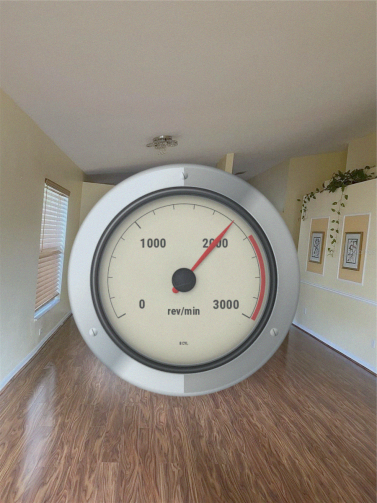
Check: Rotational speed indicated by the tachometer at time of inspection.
2000 rpm
